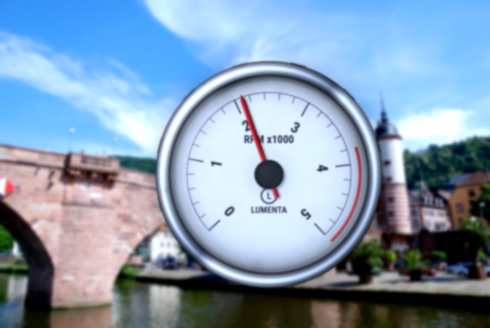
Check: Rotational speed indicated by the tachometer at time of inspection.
2100 rpm
